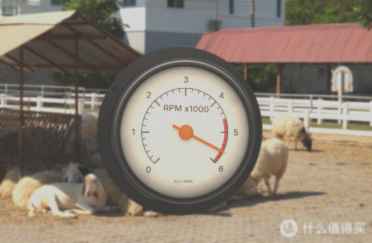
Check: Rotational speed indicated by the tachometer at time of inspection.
5600 rpm
